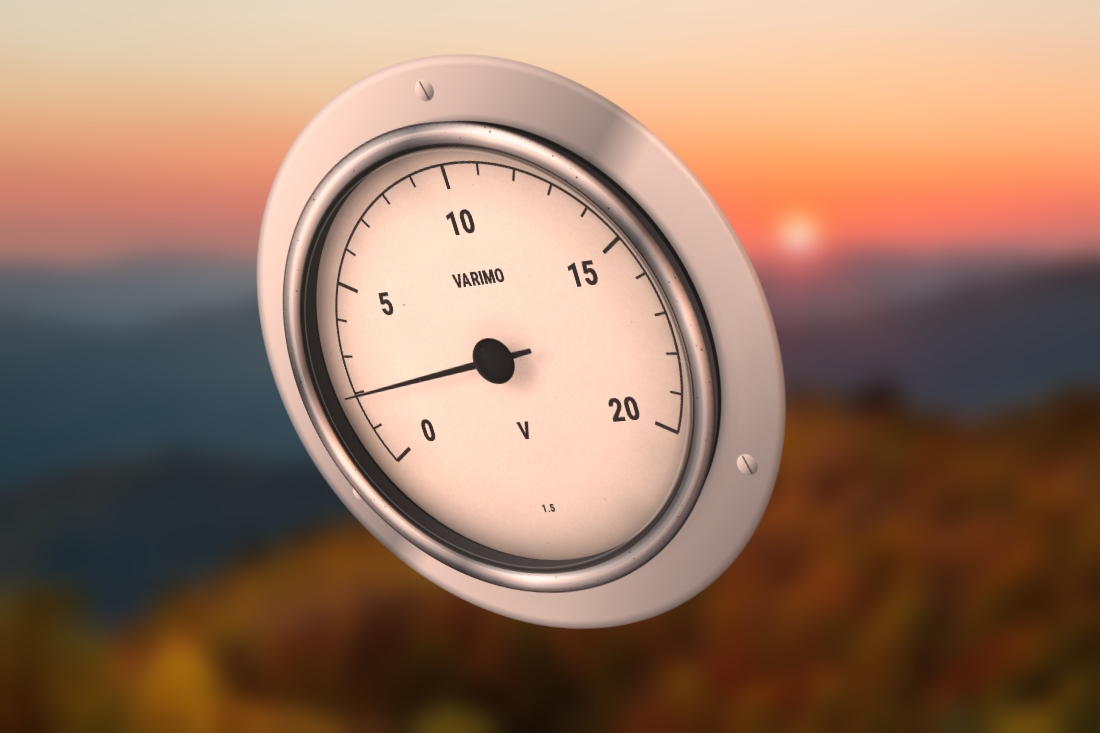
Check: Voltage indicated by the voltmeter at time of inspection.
2 V
